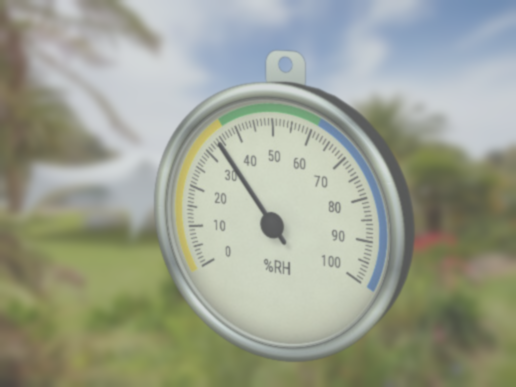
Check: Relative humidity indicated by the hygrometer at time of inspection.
35 %
